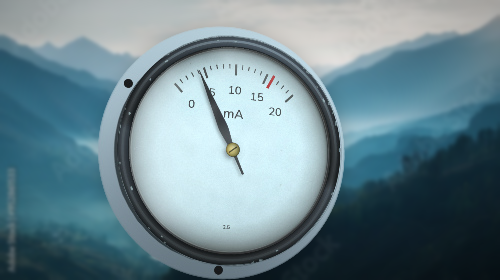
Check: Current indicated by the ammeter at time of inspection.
4 mA
